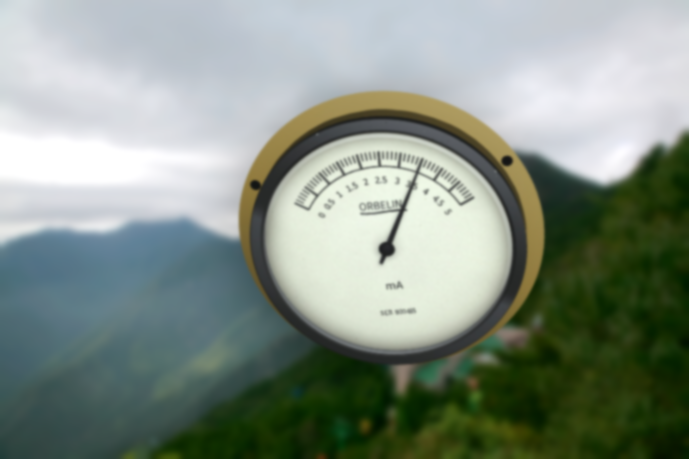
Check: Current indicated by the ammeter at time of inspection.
3.5 mA
